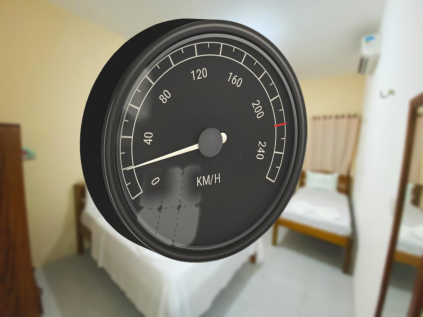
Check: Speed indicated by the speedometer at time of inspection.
20 km/h
